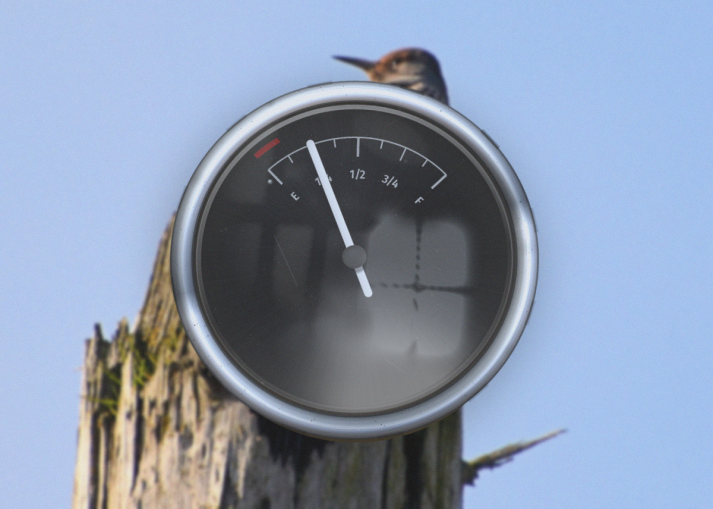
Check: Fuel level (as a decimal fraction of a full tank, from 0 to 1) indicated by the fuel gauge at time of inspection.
0.25
